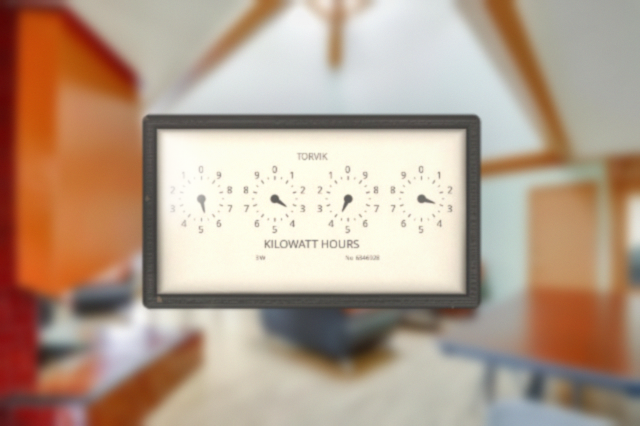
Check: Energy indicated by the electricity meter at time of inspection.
5343 kWh
